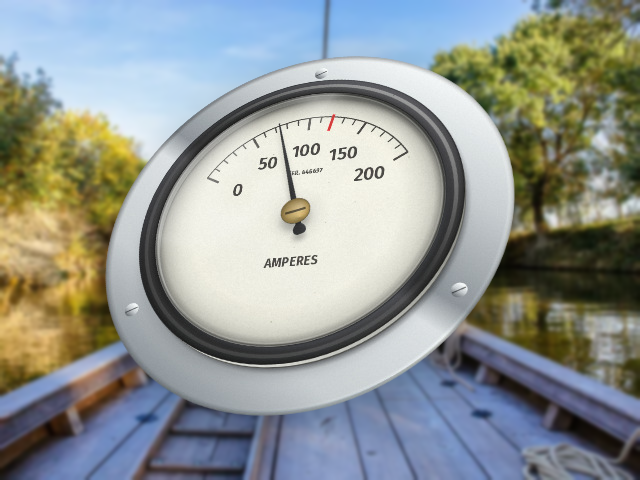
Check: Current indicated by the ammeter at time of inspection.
75 A
